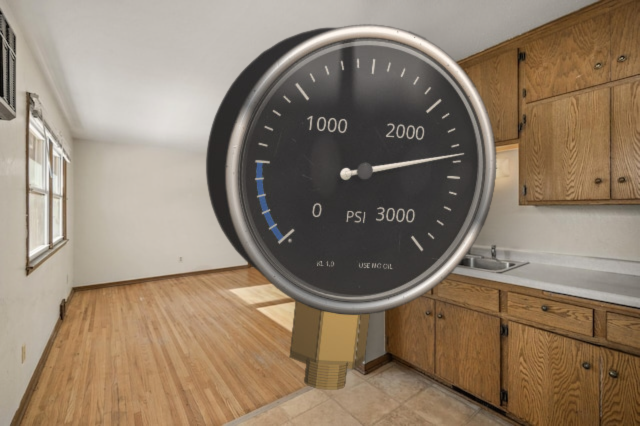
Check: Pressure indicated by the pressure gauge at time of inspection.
2350 psi
